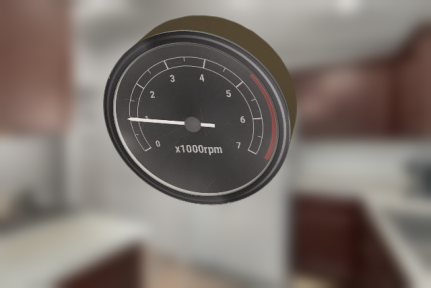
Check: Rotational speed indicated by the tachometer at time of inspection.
1000 rpm
